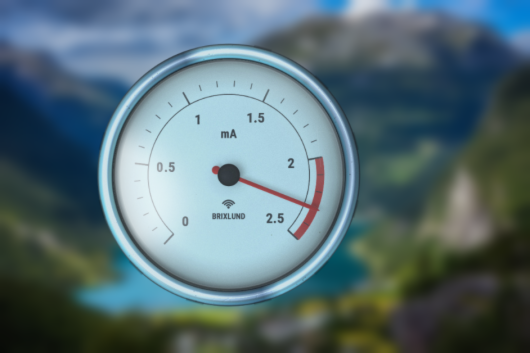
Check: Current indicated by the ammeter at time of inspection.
2.3 mA
